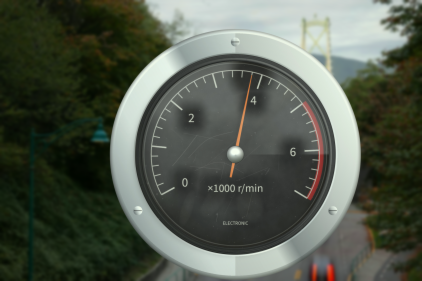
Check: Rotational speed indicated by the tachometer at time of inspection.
3800 rpm
